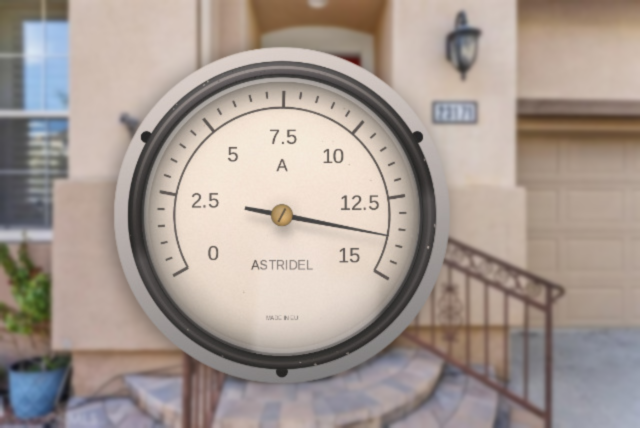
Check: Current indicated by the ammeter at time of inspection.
13.75 A
